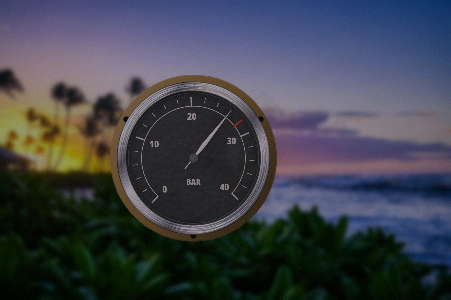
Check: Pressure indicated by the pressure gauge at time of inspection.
26 bar
